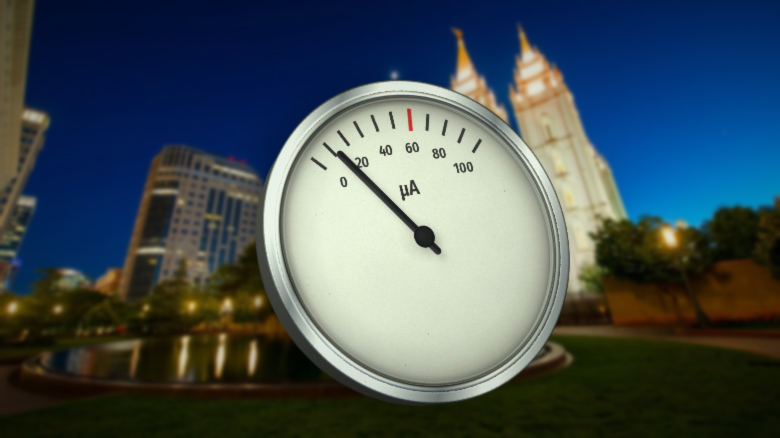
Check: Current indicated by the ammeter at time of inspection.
10 µA
